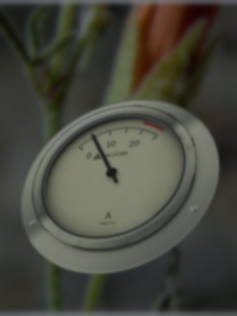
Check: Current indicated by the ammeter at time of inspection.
5 A
